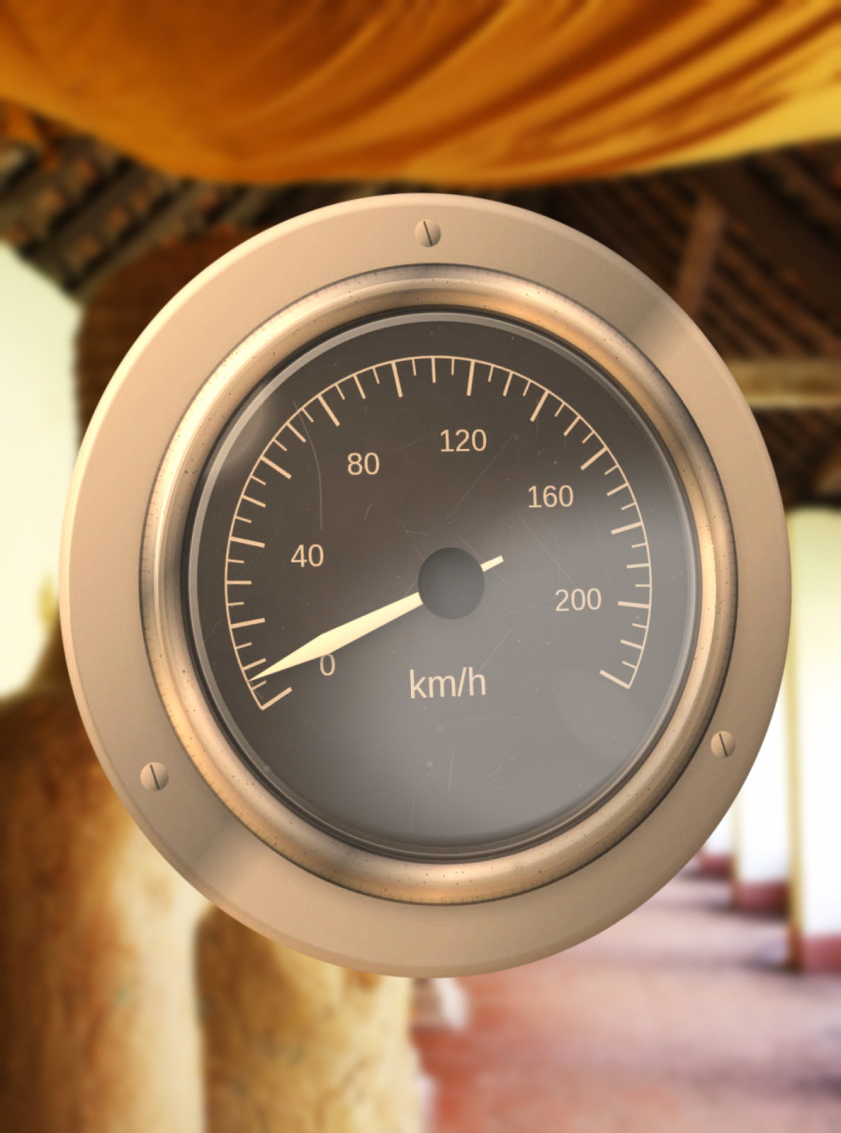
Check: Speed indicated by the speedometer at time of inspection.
7.5 km/h
